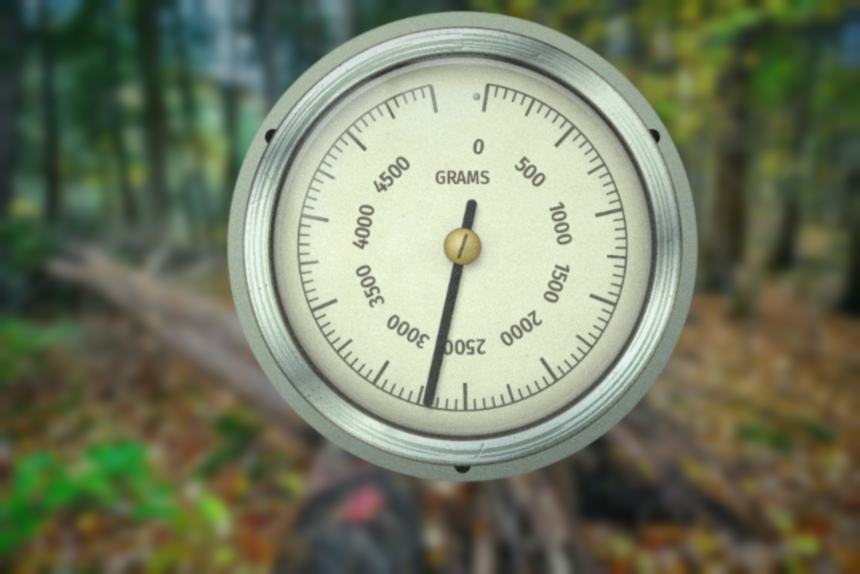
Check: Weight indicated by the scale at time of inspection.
2700 g
